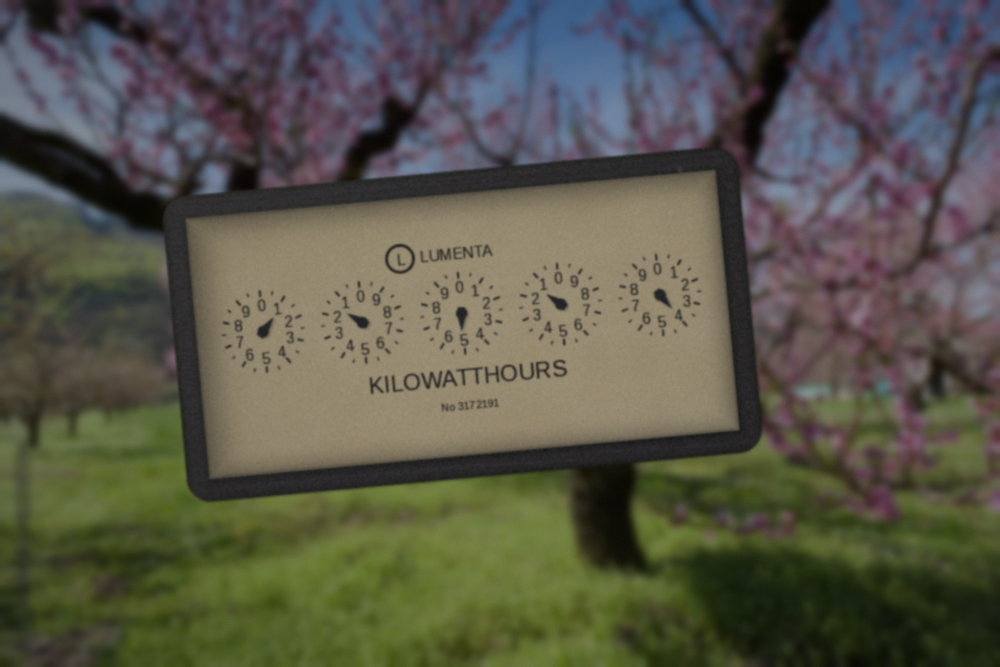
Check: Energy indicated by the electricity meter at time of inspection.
11514 kWh
